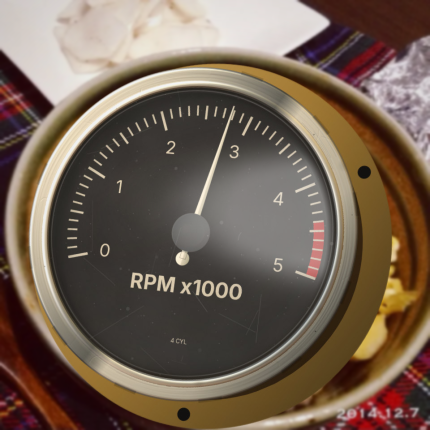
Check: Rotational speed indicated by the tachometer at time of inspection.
2800 rpm
